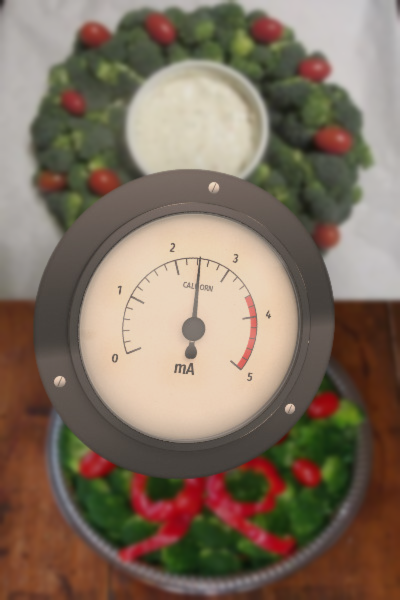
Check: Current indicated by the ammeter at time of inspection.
2.4 mA
